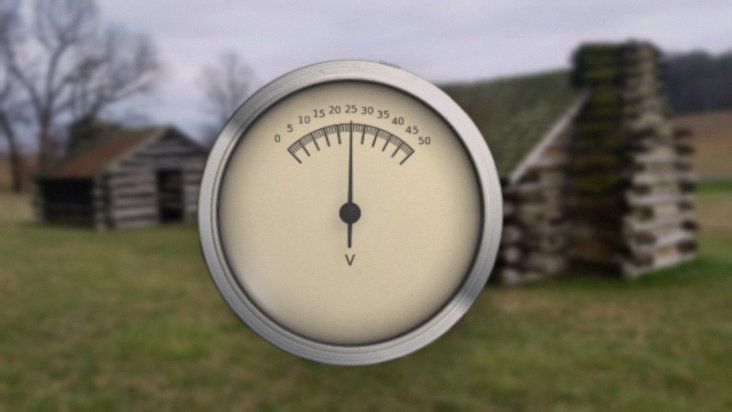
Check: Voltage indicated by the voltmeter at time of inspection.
25 V
